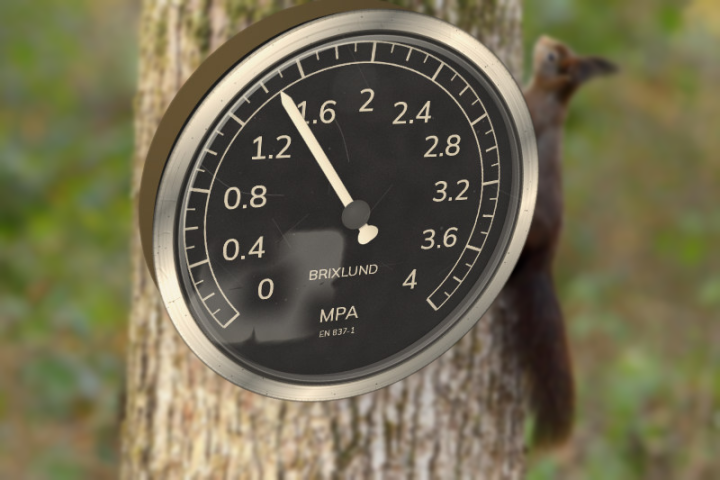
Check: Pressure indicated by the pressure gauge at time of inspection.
1.45 MPa
